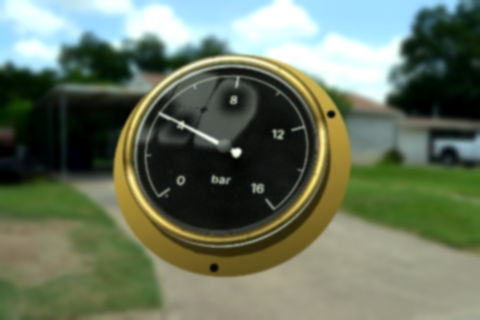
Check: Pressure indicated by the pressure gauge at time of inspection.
4 bar
